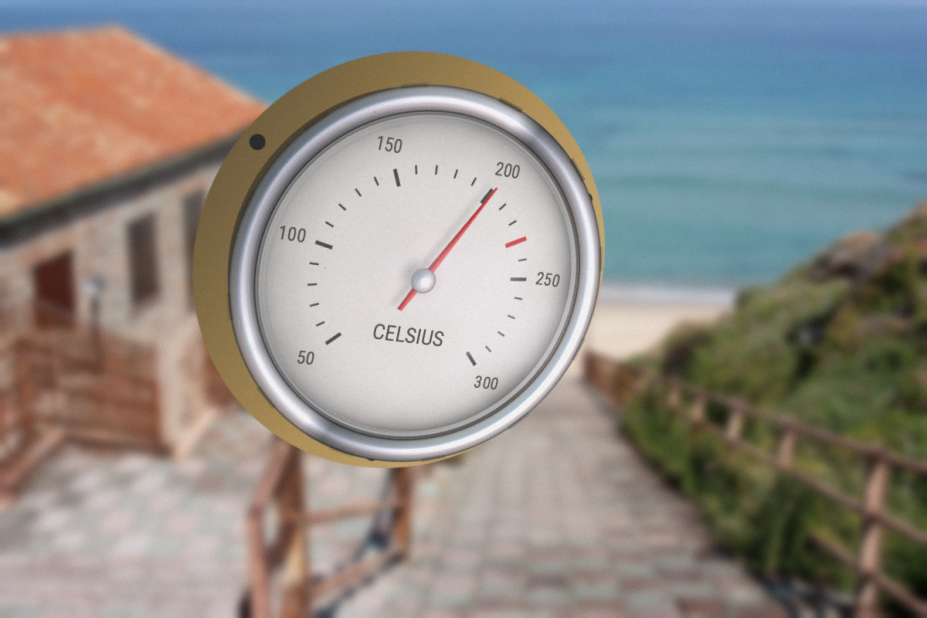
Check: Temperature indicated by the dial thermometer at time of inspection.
200 °C
